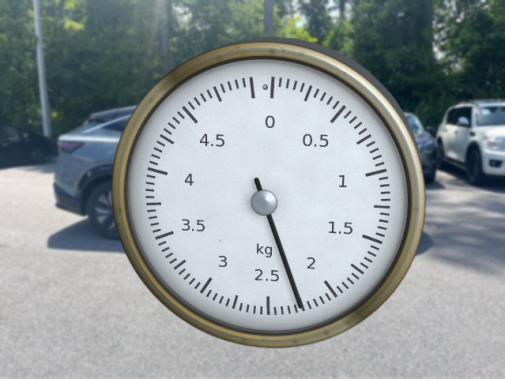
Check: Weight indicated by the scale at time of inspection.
2.25 kg
